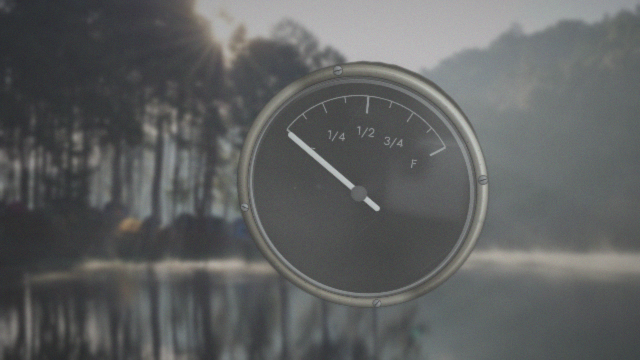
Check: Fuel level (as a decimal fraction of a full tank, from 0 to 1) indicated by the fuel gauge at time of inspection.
0
